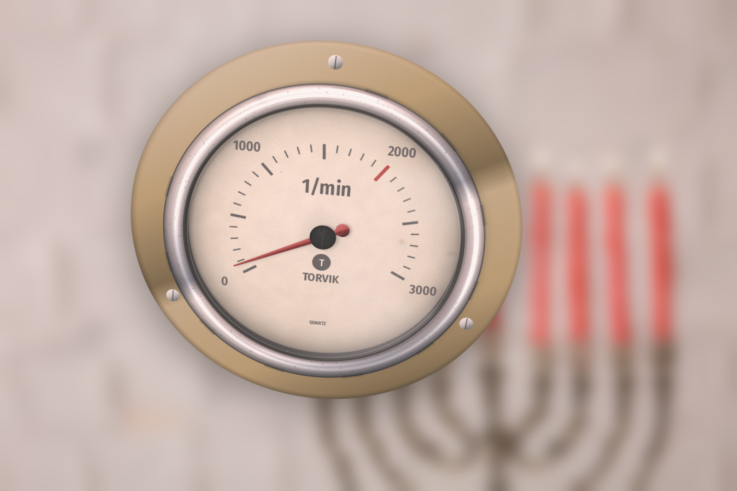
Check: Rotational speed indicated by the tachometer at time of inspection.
100 rpm
